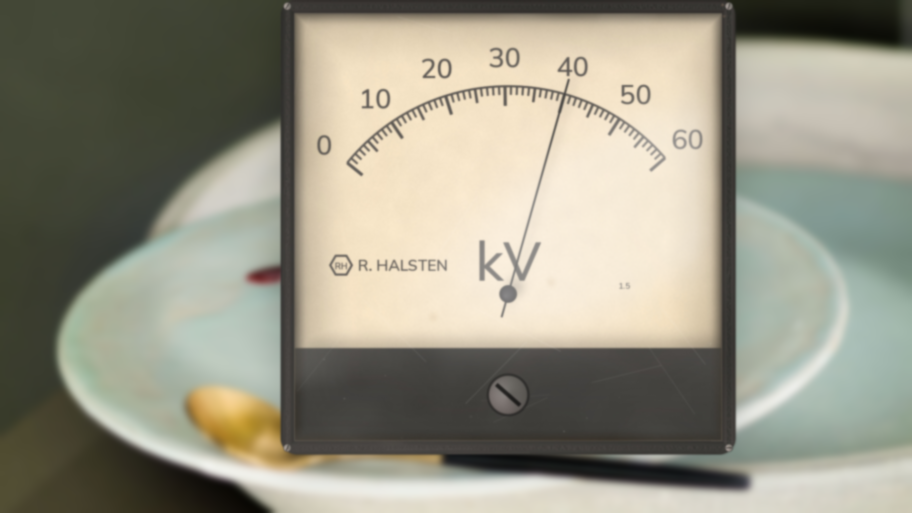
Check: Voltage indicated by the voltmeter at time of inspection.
40 kV
